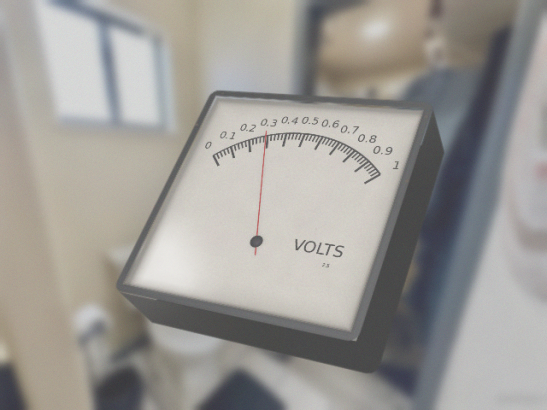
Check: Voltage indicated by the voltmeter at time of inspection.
0.3 V
